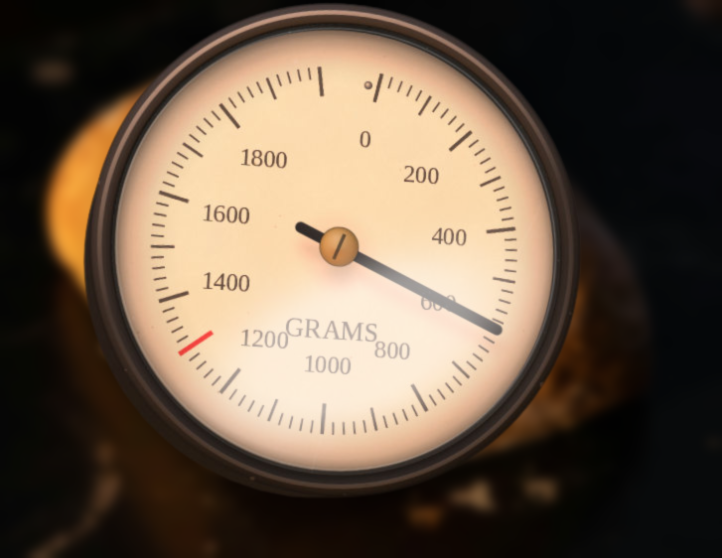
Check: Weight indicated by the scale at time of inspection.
600 g
